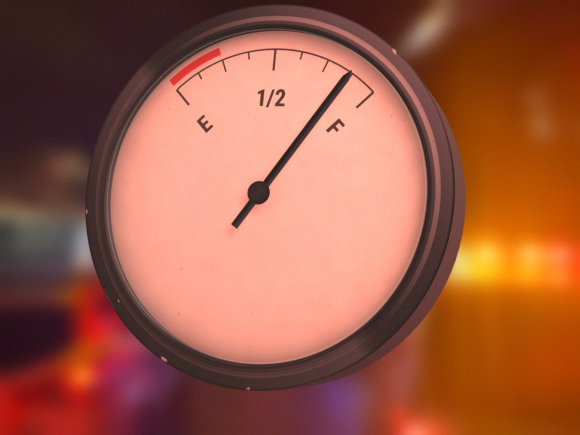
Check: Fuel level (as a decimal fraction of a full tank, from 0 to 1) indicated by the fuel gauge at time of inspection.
0.875
